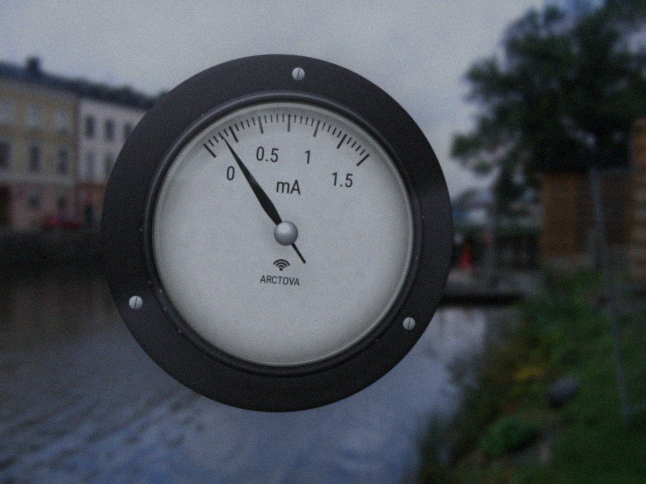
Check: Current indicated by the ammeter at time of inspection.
0.15 mA
